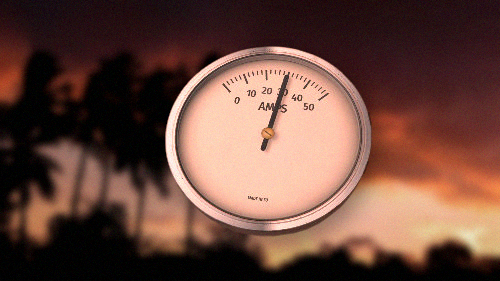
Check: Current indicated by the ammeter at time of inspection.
30 A
